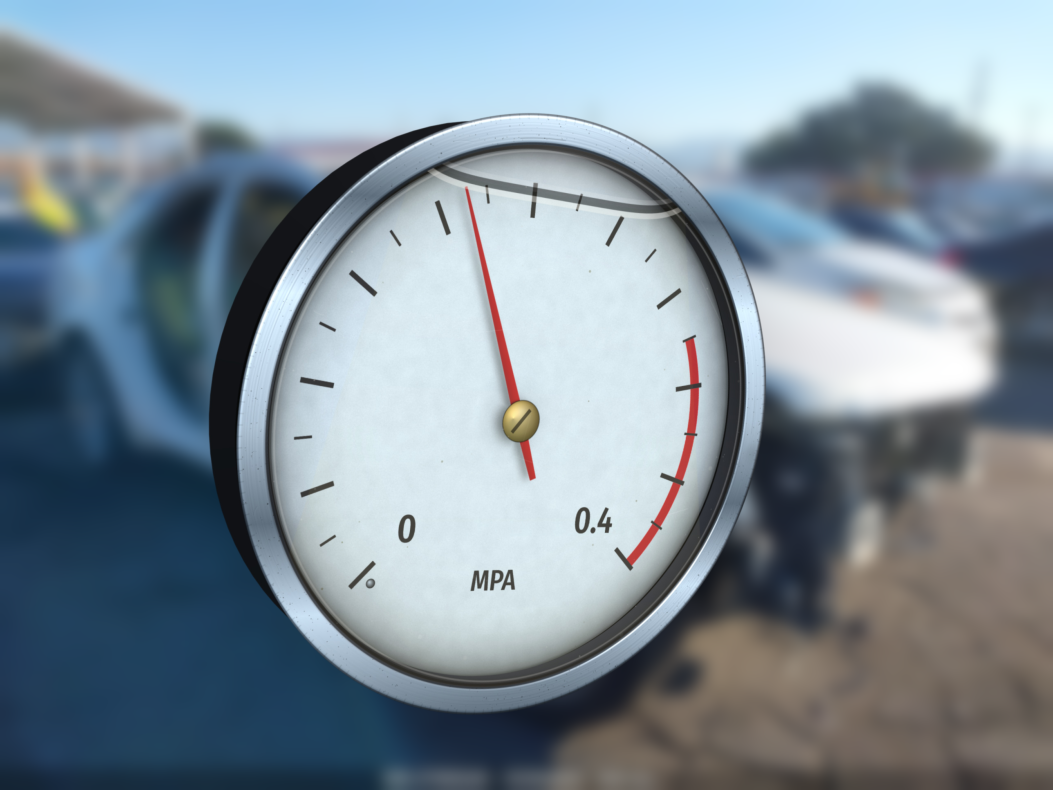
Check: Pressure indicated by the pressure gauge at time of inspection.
0.17 MPa
